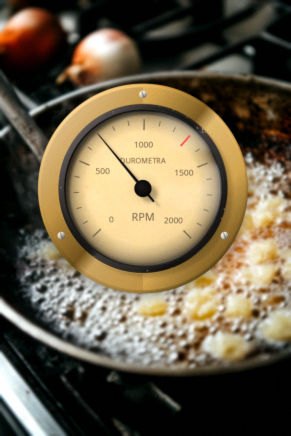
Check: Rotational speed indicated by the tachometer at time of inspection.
700 rpm
